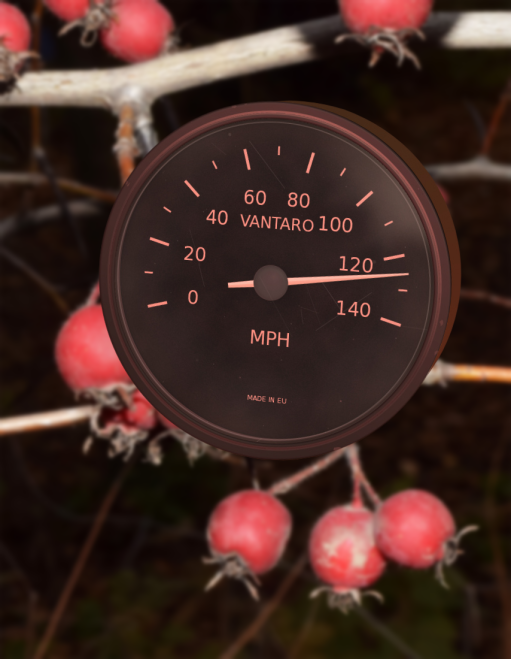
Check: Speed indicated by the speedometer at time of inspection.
125 mph
